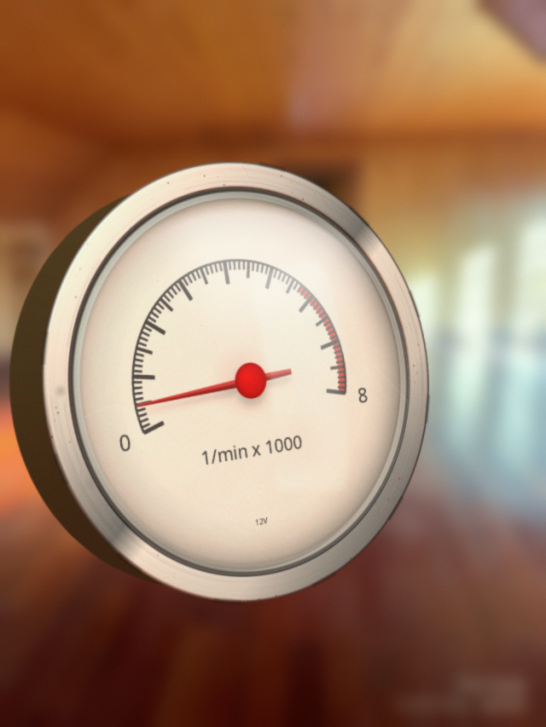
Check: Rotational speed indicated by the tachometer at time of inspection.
500 rpm
